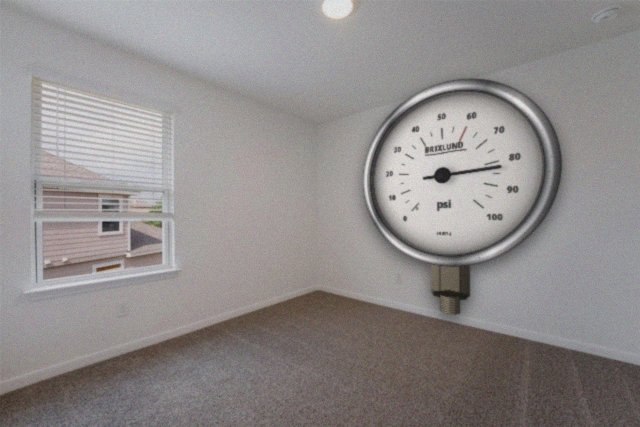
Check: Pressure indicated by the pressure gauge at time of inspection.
82.5 psi
